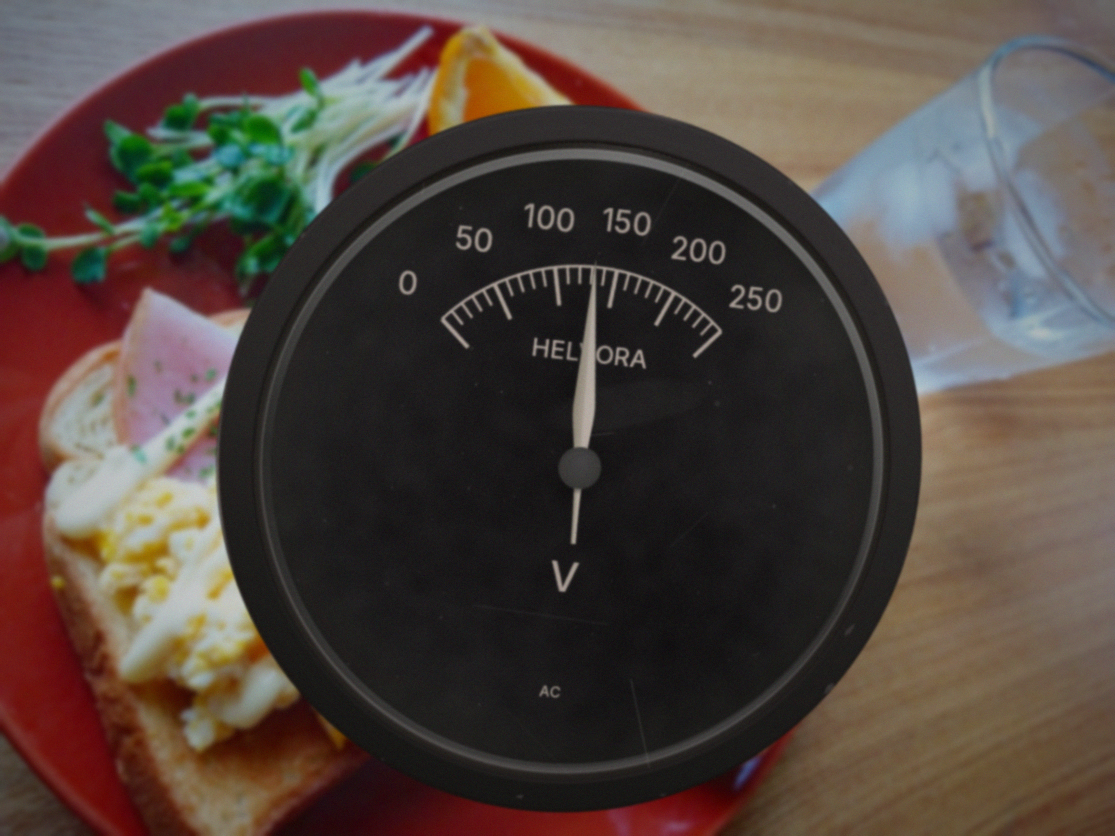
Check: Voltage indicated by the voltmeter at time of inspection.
130 V
